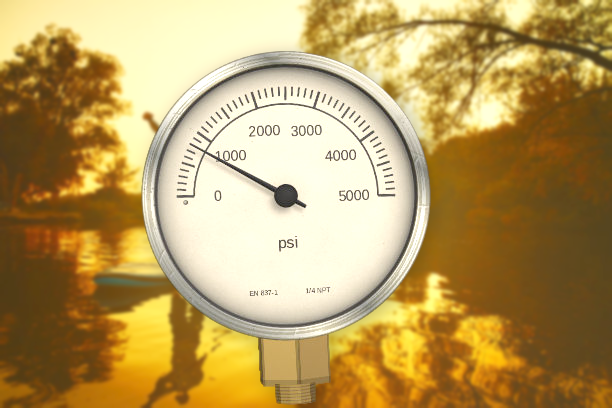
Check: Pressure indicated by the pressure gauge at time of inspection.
800 psi
